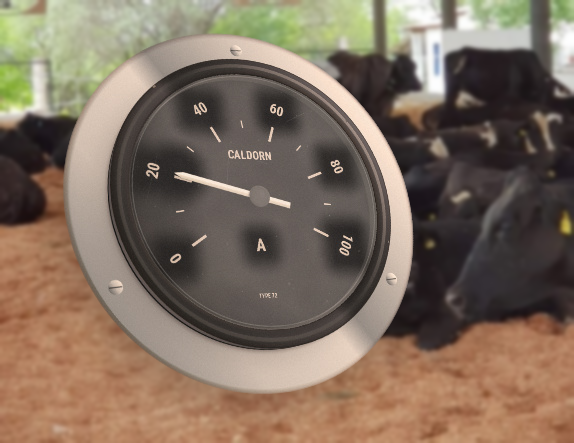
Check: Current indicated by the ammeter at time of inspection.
20 A
